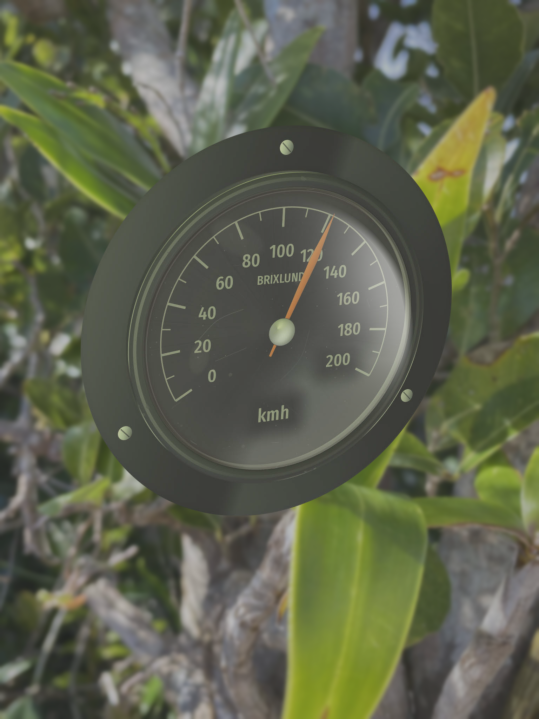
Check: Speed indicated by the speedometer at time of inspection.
120 km/h
